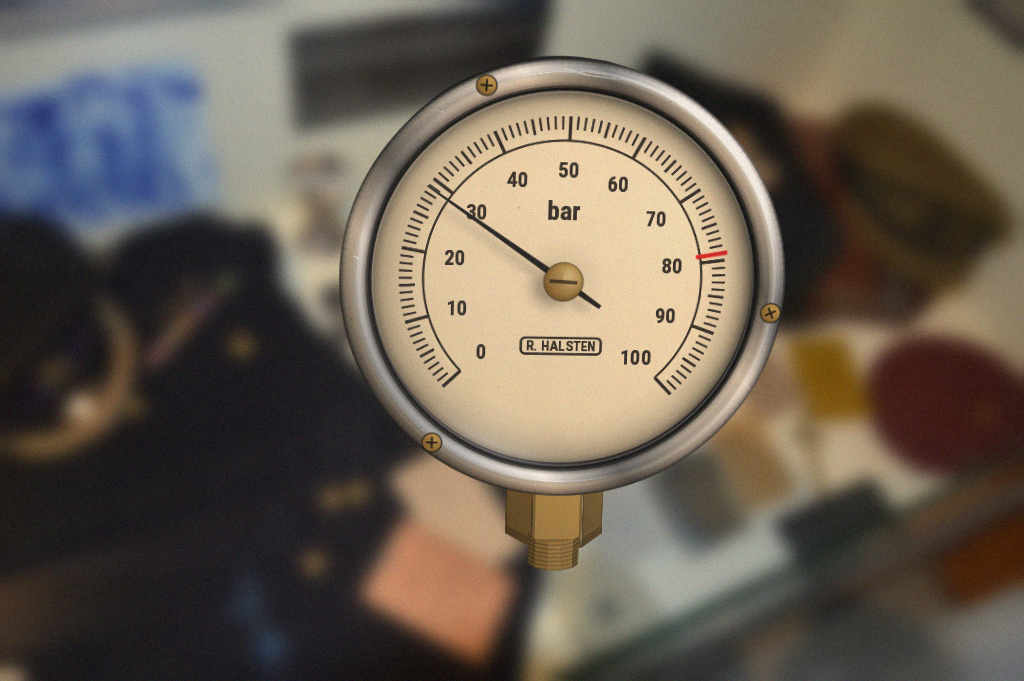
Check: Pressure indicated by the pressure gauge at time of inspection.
29 bar
